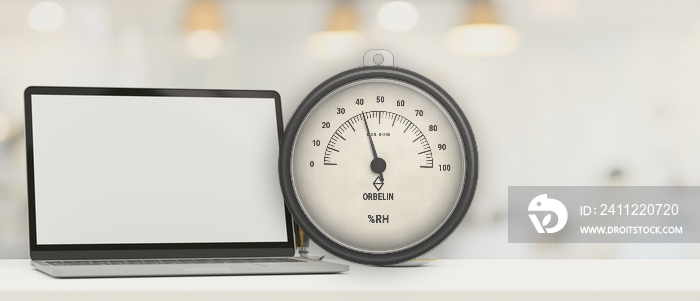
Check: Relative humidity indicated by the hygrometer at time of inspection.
40 %
